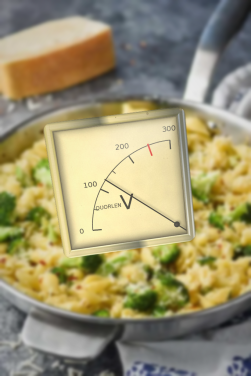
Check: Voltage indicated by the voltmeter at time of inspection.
125 V
